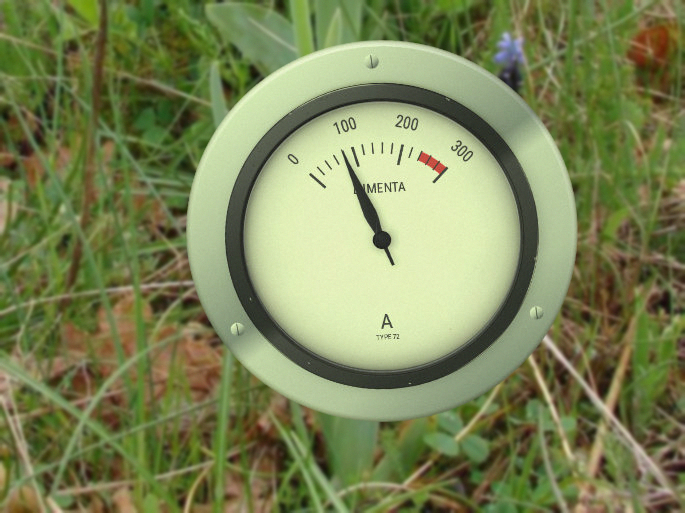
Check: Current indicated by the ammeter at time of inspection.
80 A
